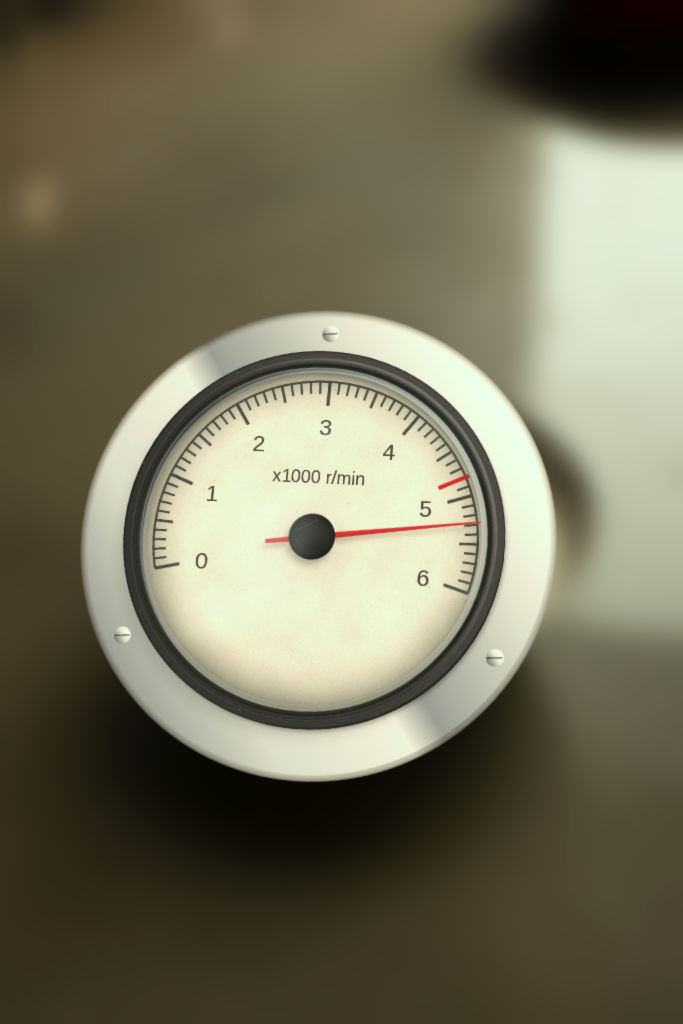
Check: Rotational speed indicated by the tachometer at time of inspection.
5300 rpm
